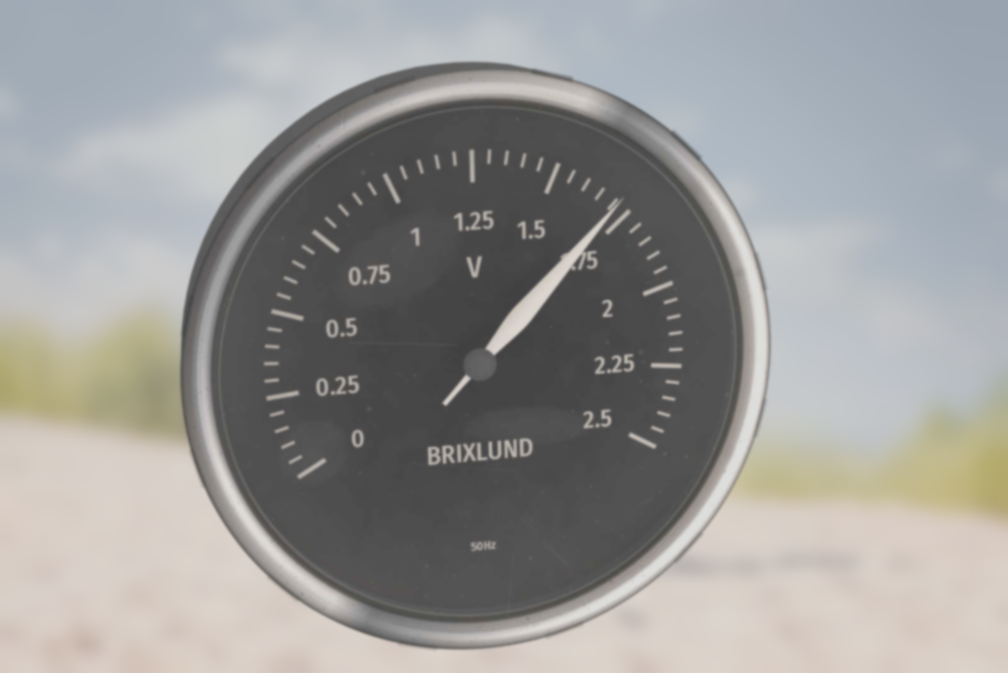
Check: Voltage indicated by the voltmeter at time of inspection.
1.7 V
